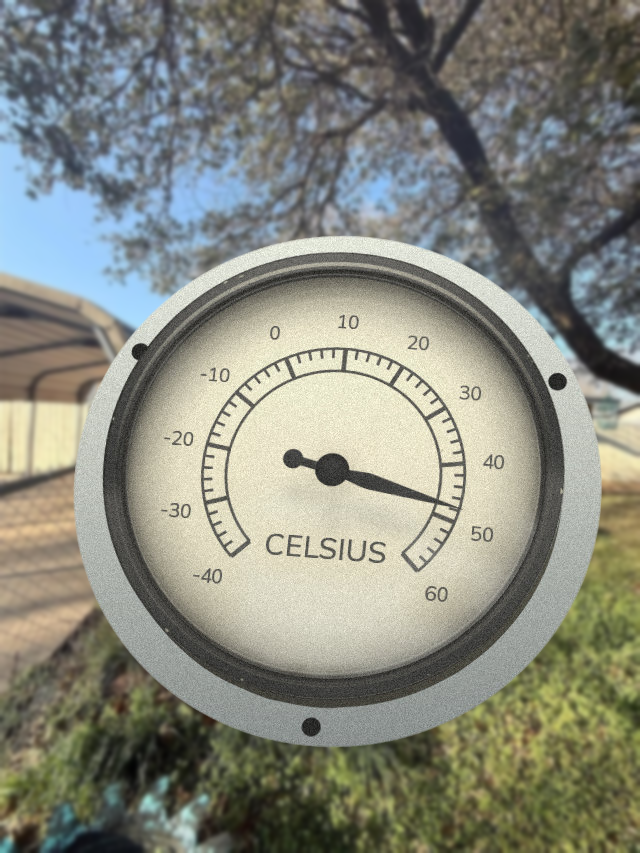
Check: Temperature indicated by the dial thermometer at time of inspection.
48 °C
